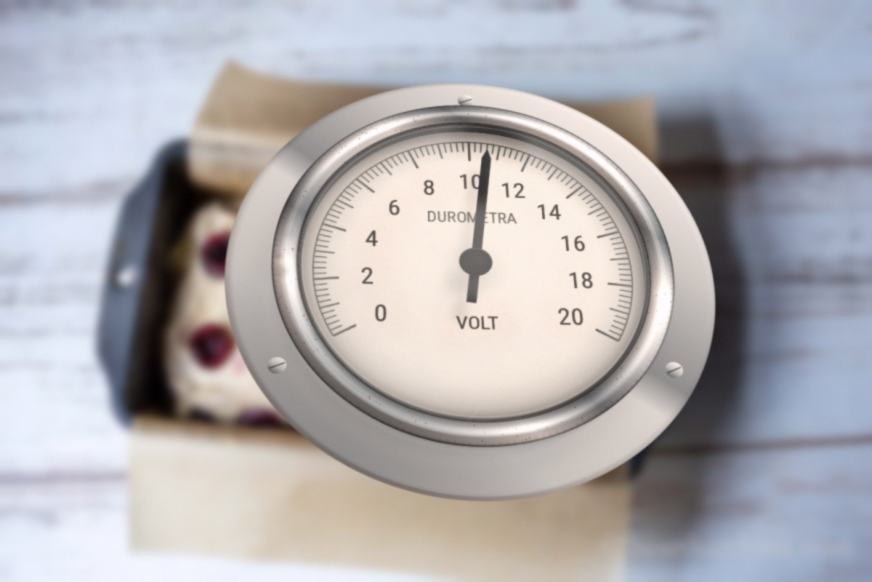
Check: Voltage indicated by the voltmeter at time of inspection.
10.6 V
